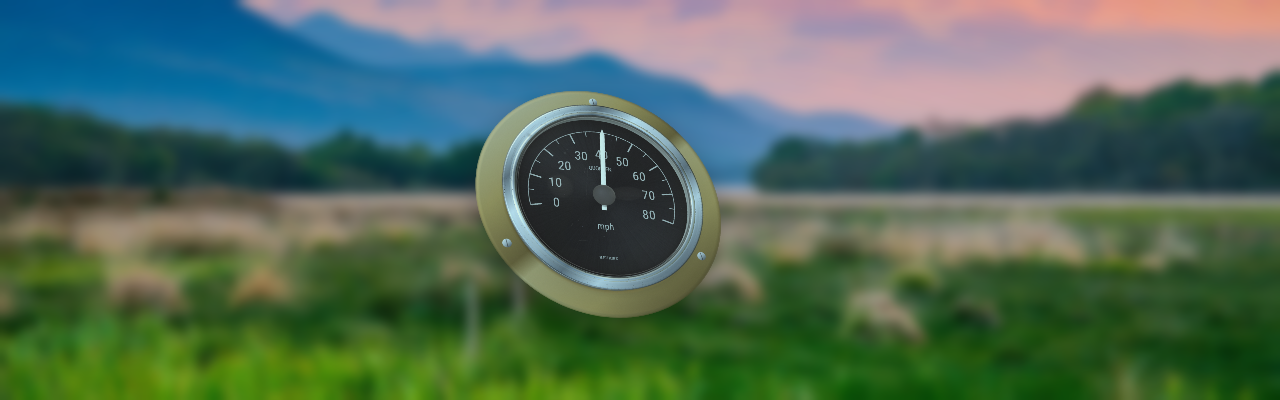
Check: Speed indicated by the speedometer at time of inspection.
40 mph
